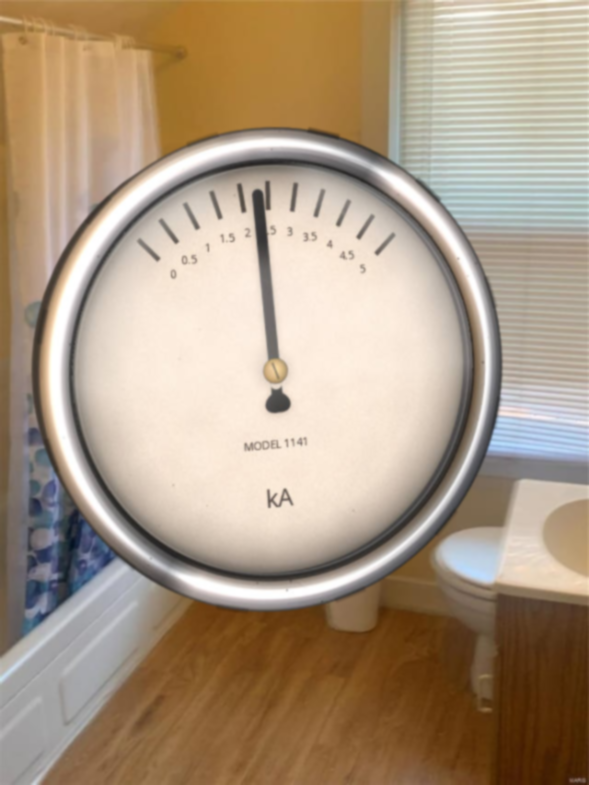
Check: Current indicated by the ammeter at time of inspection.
2.25 kA
